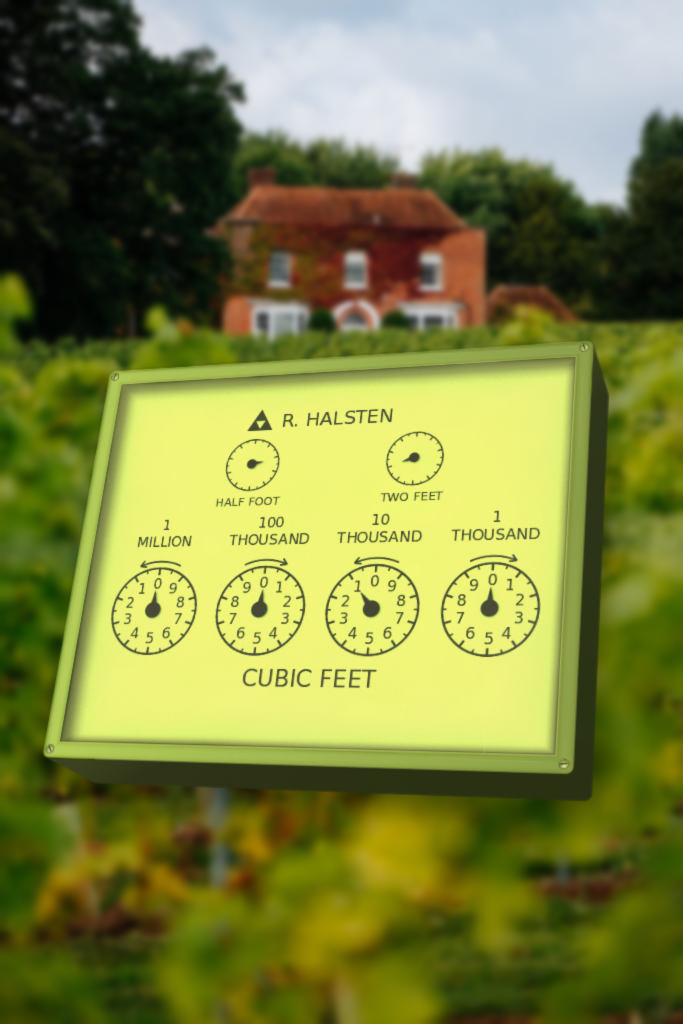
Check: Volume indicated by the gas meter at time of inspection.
1000 ft³
